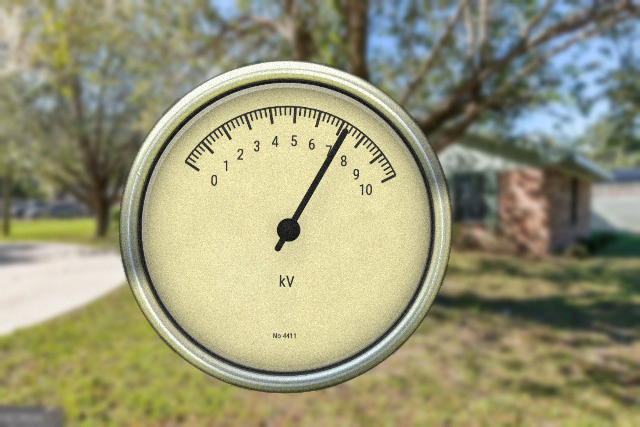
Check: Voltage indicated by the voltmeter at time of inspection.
7.2 kV
